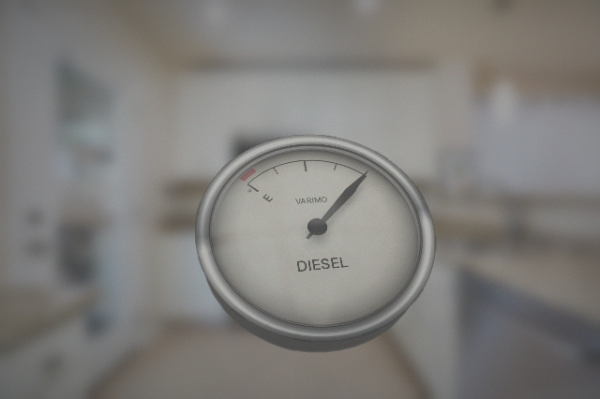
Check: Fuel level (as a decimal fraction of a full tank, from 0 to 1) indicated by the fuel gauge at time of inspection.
1
